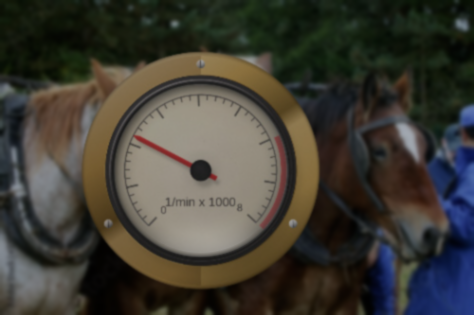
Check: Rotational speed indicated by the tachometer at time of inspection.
2200 rpm
